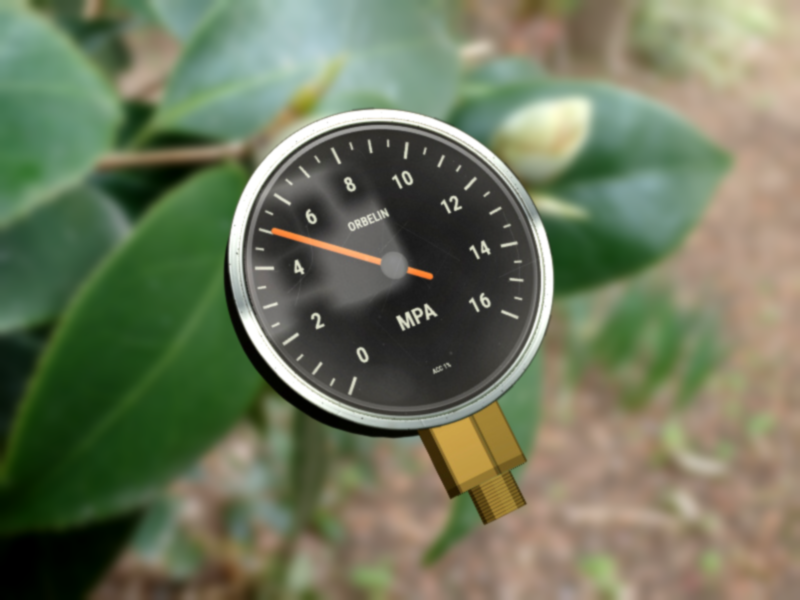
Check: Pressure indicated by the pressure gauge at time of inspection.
5 MPa
